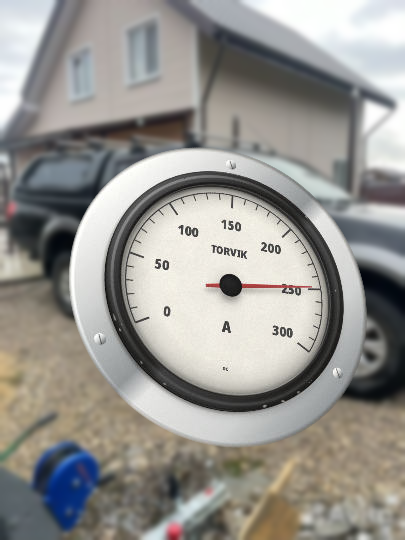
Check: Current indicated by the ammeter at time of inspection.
250 A
